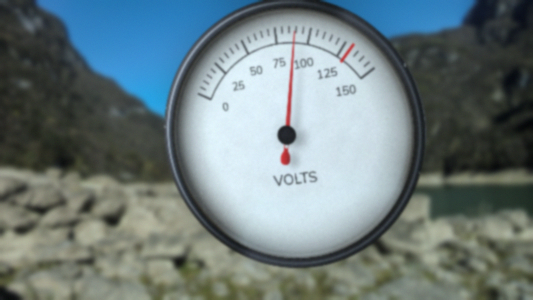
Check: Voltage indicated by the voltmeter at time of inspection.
90 V
